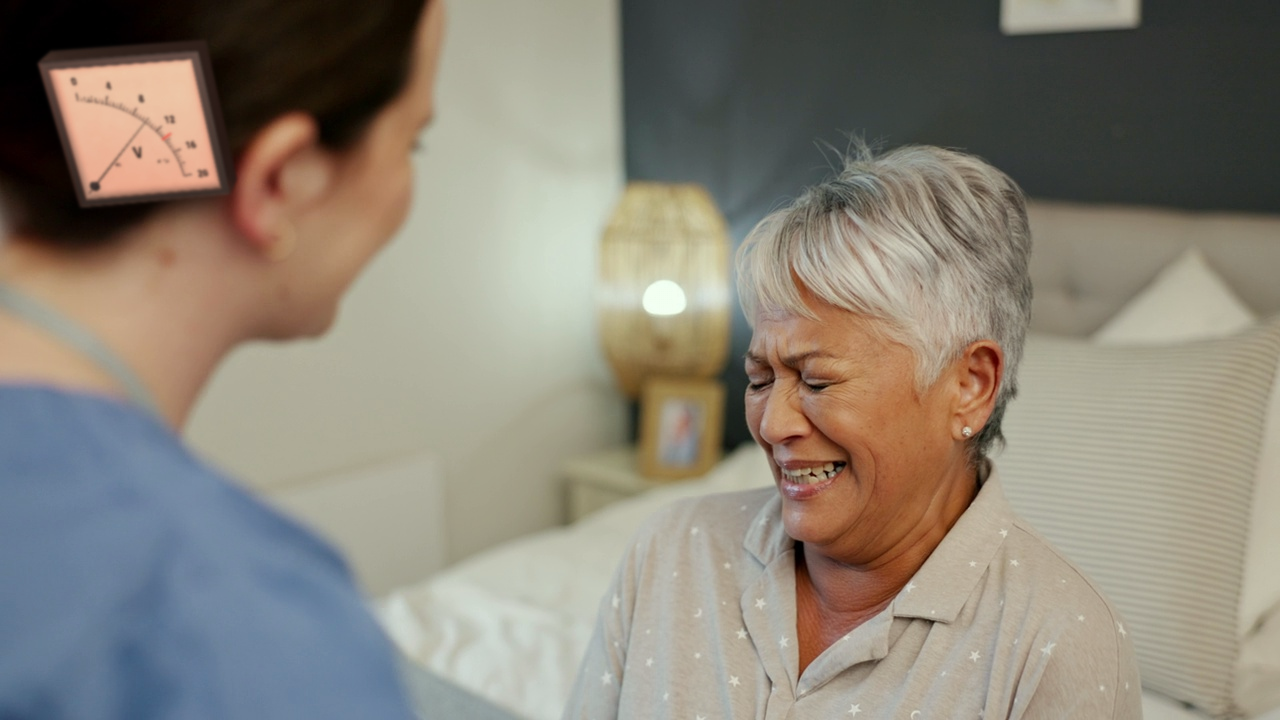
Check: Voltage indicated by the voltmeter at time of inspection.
10 V
